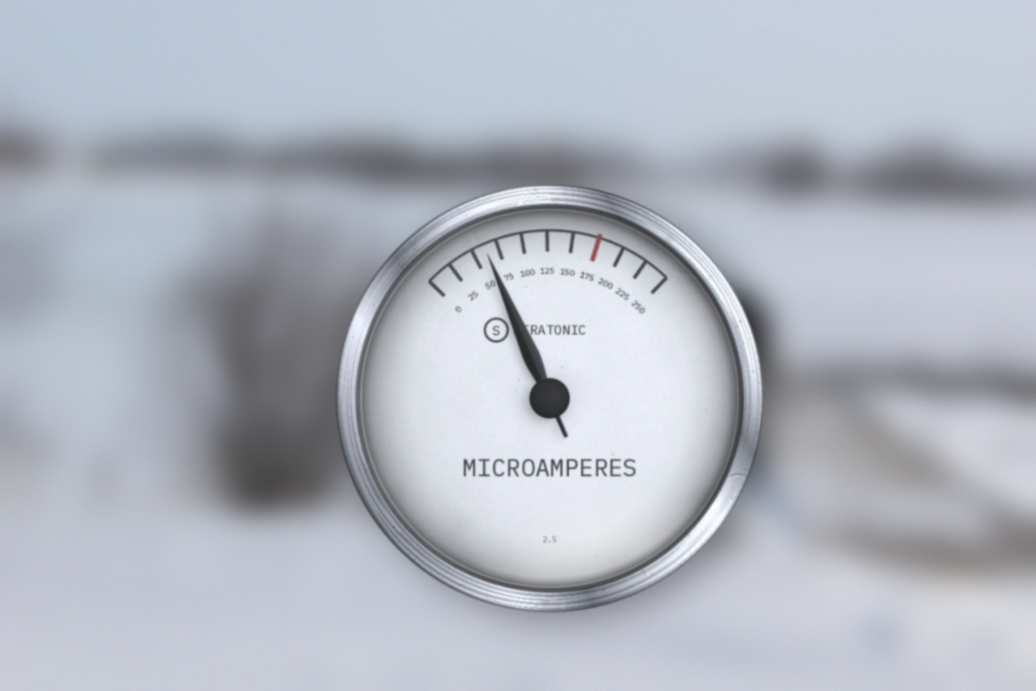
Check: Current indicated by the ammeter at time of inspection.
62.5 µA
